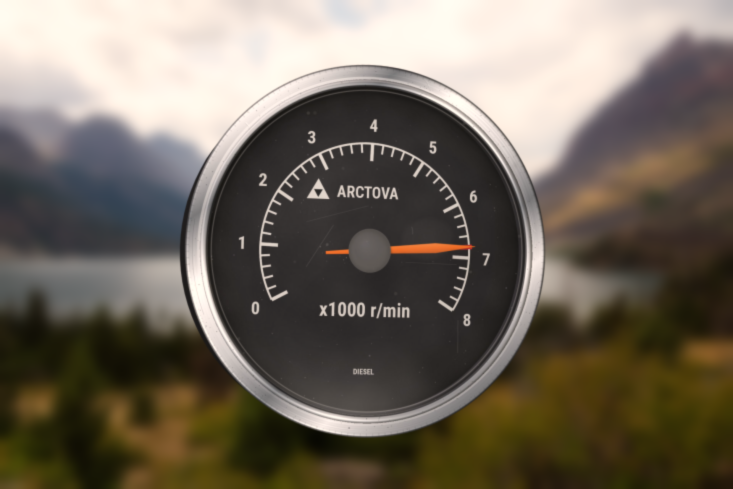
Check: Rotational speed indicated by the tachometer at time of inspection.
6800 rpm
